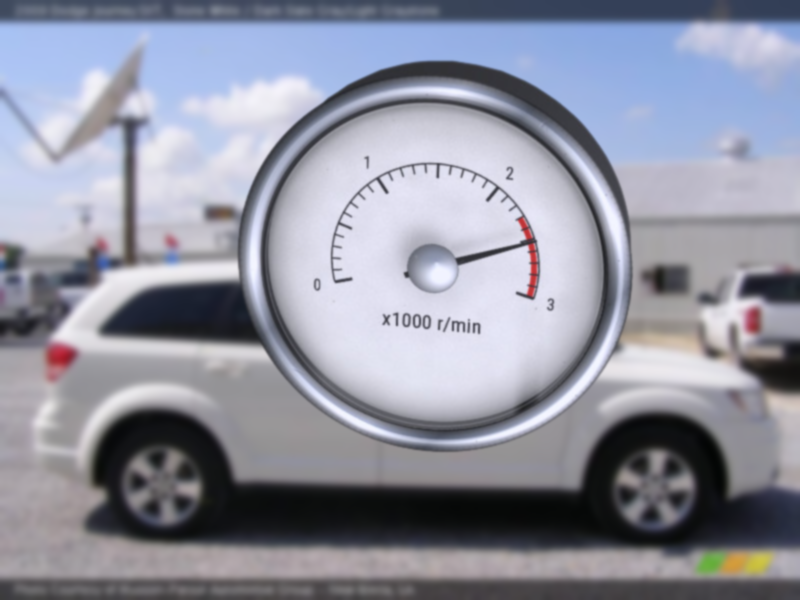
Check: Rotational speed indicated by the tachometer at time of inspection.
2500 rpm
